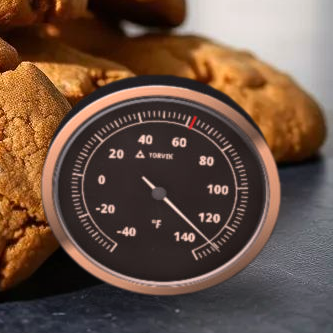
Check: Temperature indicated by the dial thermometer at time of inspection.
130 °F
